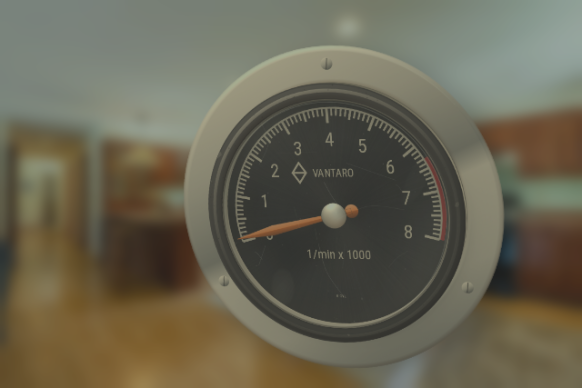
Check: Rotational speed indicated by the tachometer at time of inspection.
100 rpm
